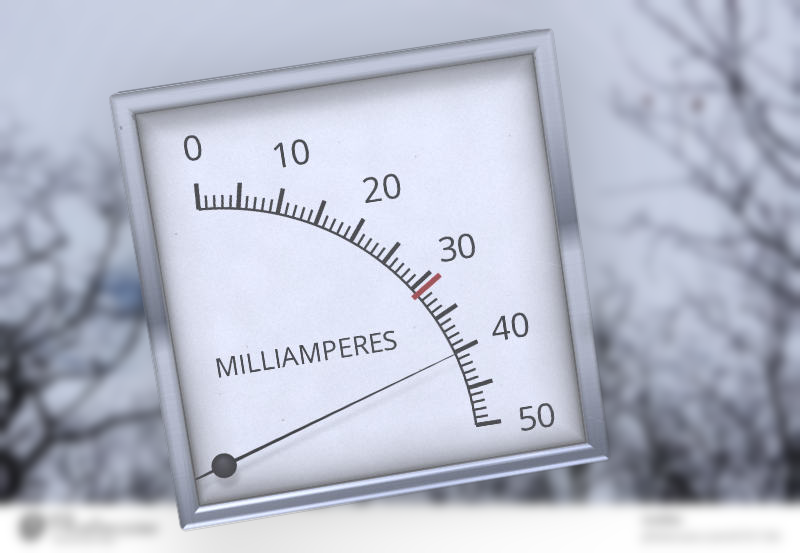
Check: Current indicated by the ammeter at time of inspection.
40 mA
